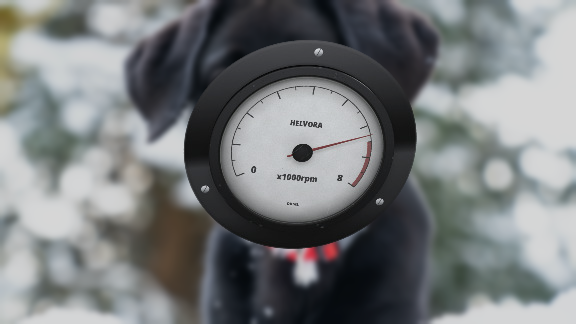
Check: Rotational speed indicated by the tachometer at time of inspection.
6250 rpm
